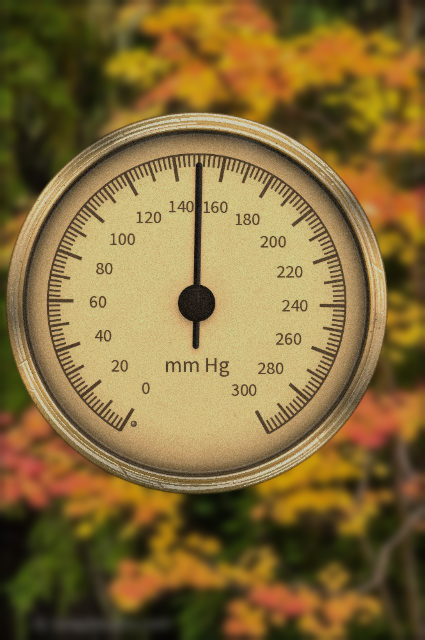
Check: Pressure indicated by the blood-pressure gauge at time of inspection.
150 mmHg
